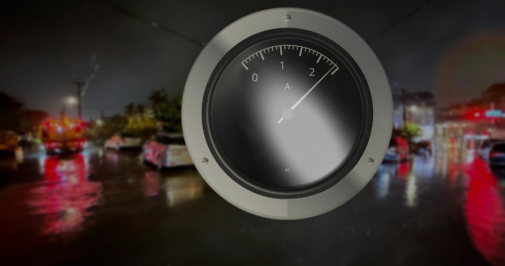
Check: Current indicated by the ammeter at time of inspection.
2.4 A
